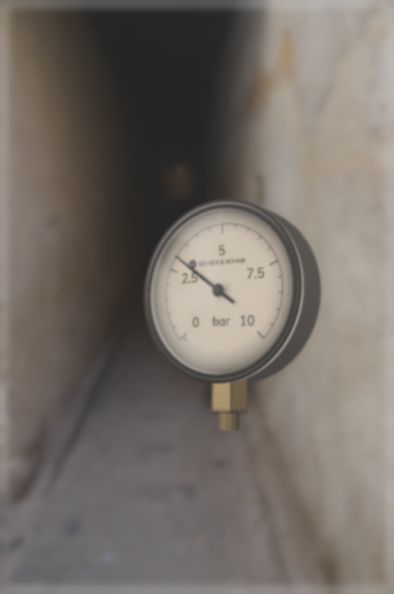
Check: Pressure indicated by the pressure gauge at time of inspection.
3 bar
